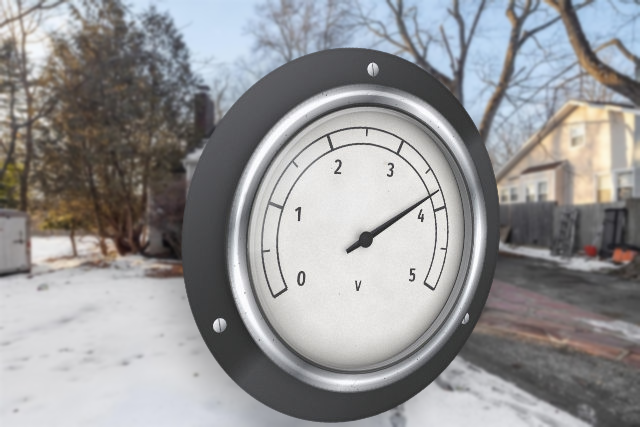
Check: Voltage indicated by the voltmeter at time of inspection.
3.75 V
